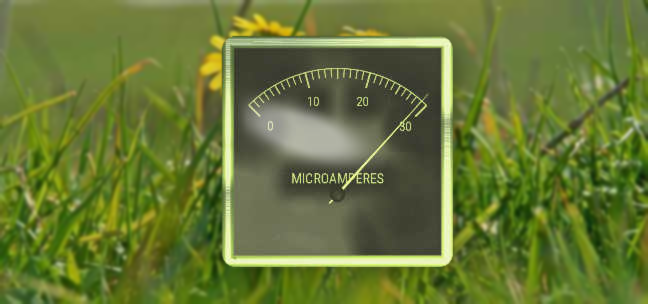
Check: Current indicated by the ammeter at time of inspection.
29 µA
